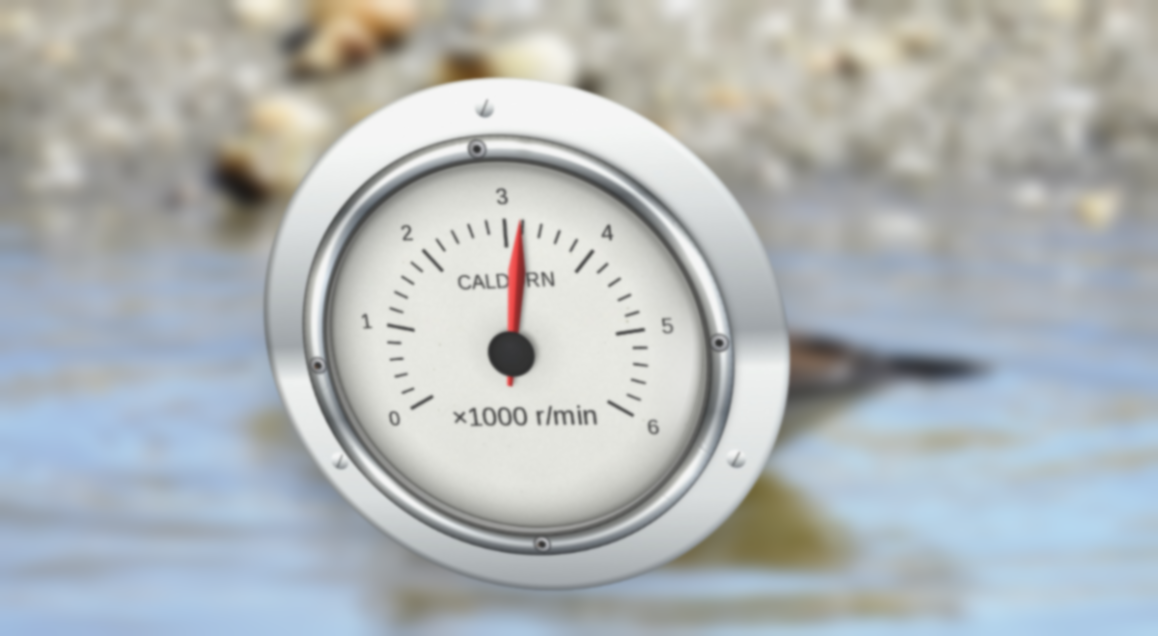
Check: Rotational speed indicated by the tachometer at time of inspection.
3200 rpm
